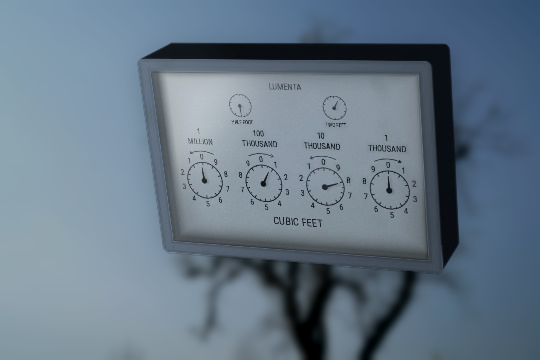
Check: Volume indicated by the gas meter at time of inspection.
8000 ft³
